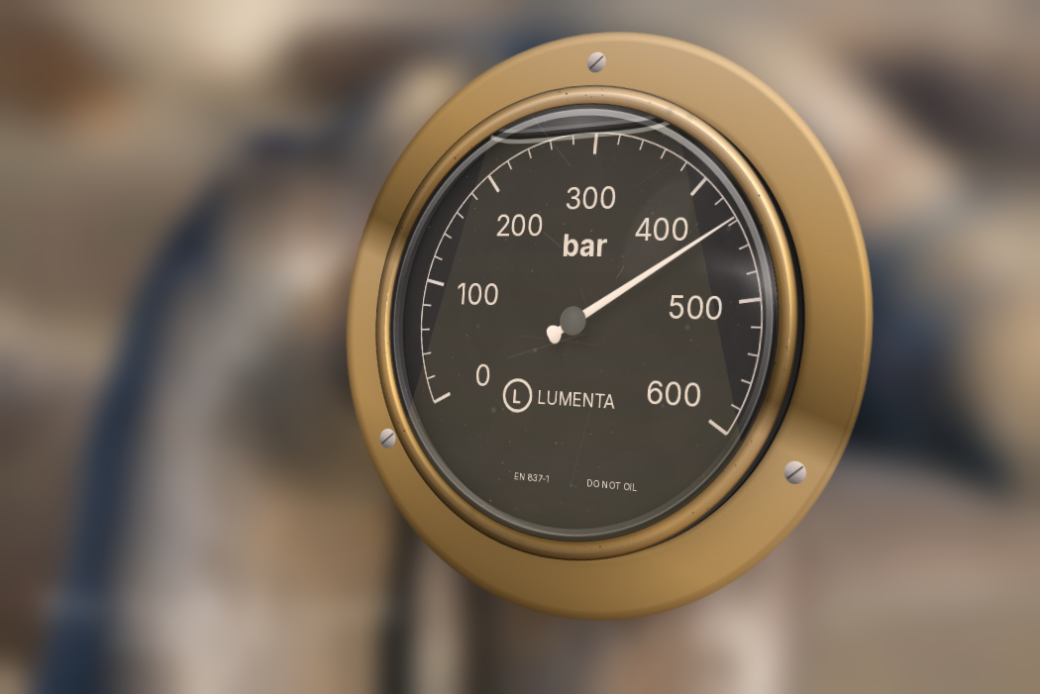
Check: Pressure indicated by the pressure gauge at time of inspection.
440 bar
